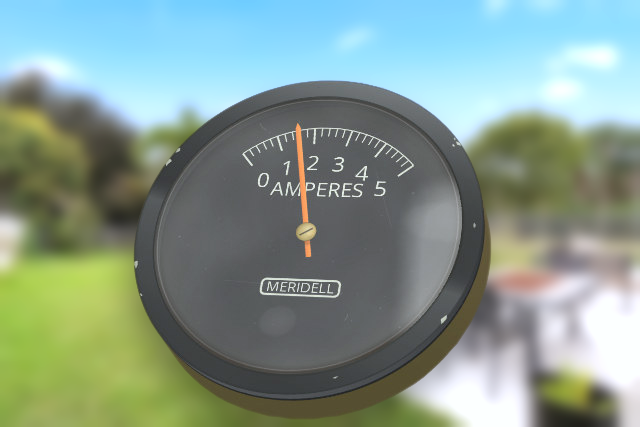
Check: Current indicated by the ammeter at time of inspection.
1.6 A
